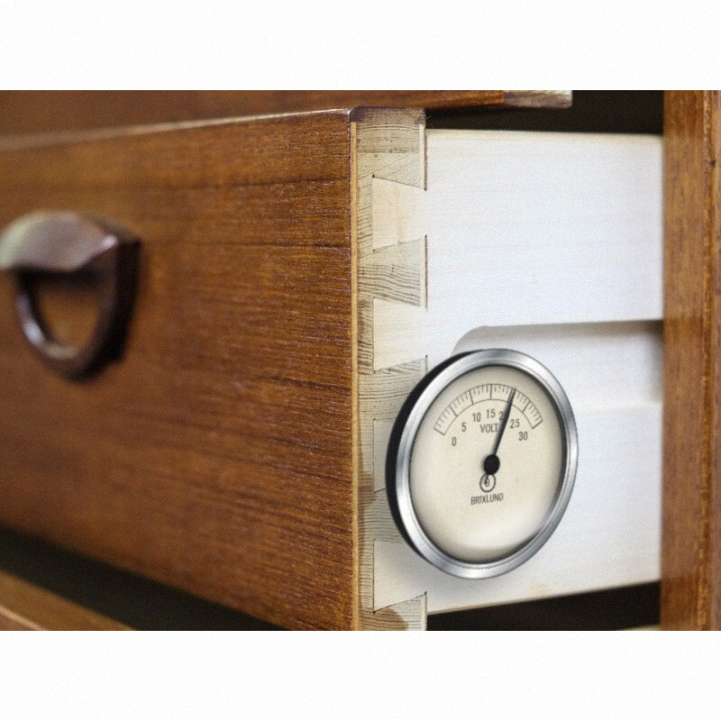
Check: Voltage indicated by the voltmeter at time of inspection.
20 V
